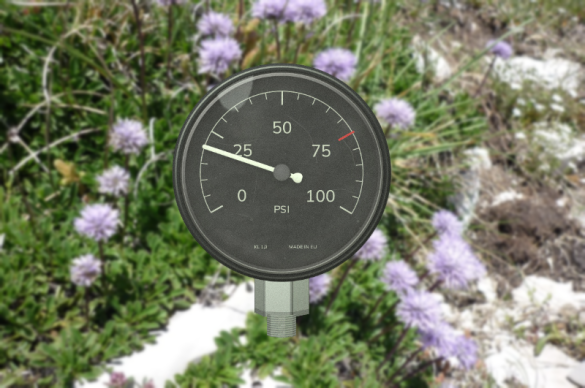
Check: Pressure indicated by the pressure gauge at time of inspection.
20 psi
